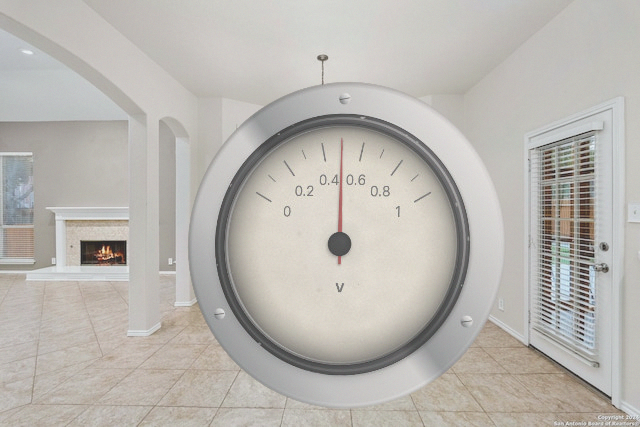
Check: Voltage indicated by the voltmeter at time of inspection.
0.5 V
